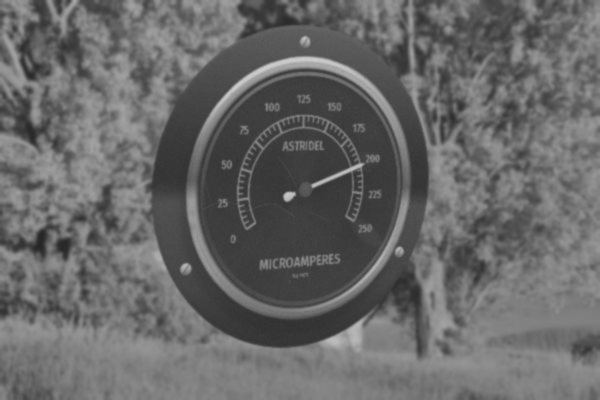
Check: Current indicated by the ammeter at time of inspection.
200 µA
